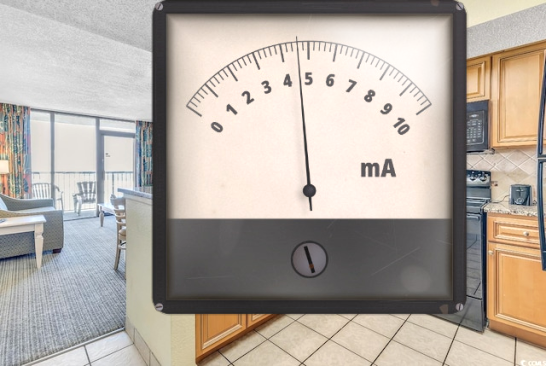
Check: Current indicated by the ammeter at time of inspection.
4.6 mA
